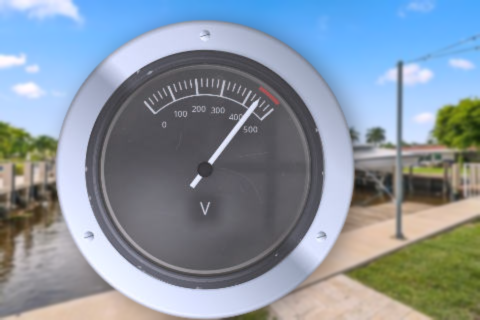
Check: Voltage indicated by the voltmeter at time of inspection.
440 V
